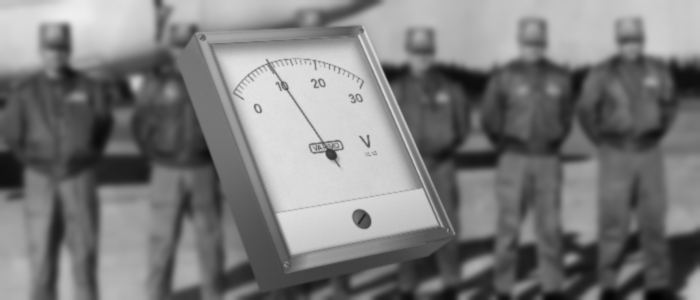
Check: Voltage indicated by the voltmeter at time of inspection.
10 V
